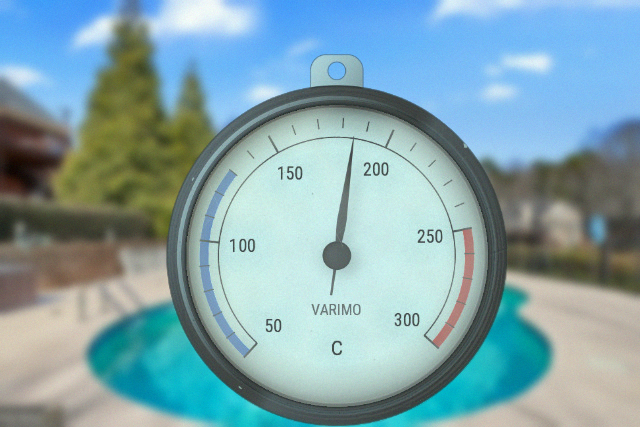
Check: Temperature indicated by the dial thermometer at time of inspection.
185 °C
